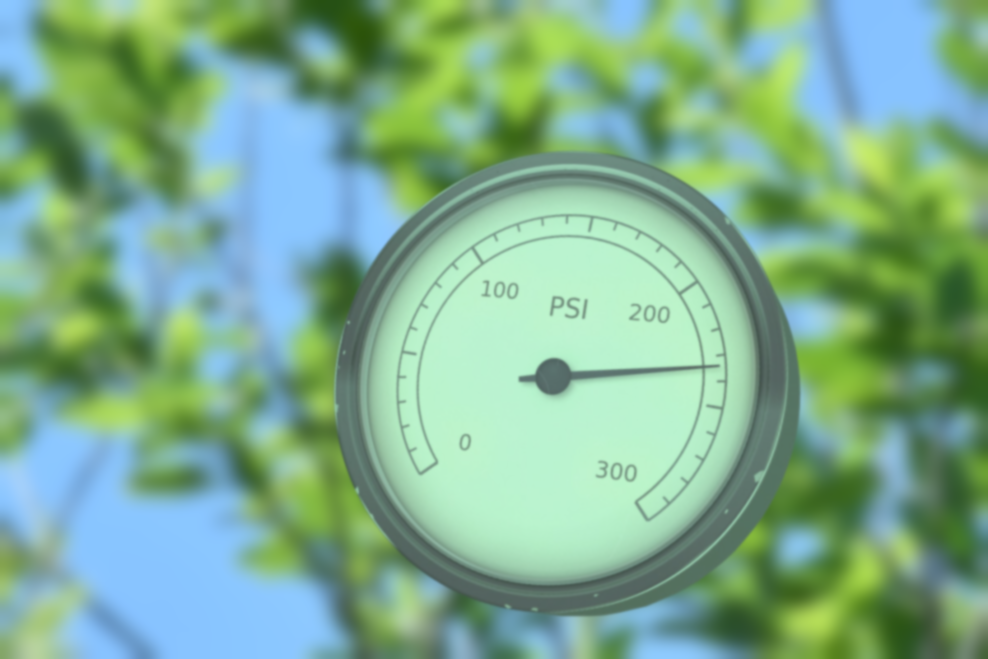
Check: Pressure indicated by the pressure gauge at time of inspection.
235 psi
